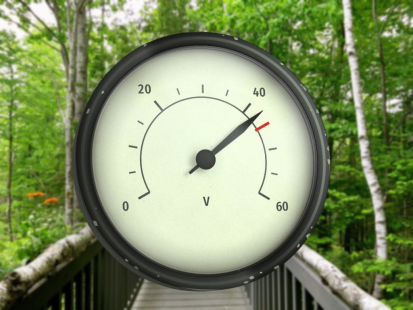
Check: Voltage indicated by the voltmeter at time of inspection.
42.5 V
